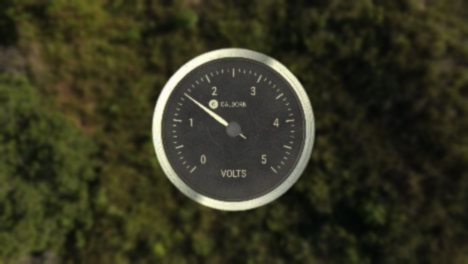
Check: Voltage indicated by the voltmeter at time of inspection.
1.5 V
